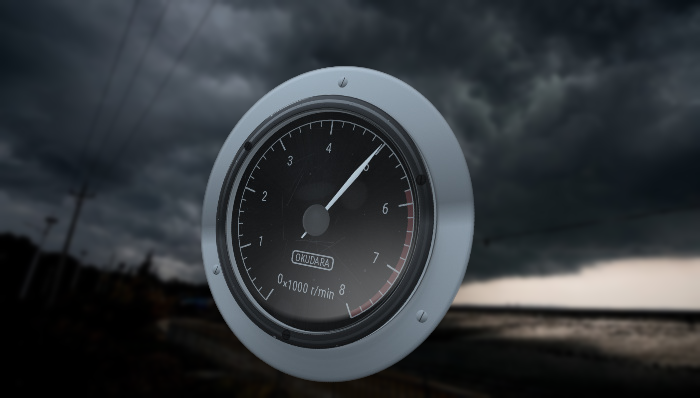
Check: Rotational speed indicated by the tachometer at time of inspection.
5000 rpm
